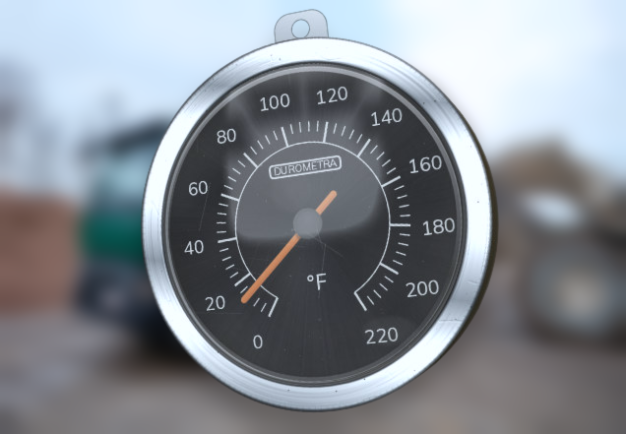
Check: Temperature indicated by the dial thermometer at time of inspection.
12 °F
